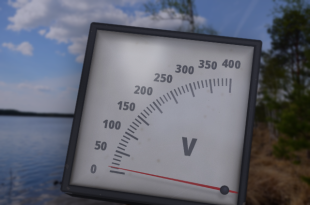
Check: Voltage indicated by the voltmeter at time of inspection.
10 V
